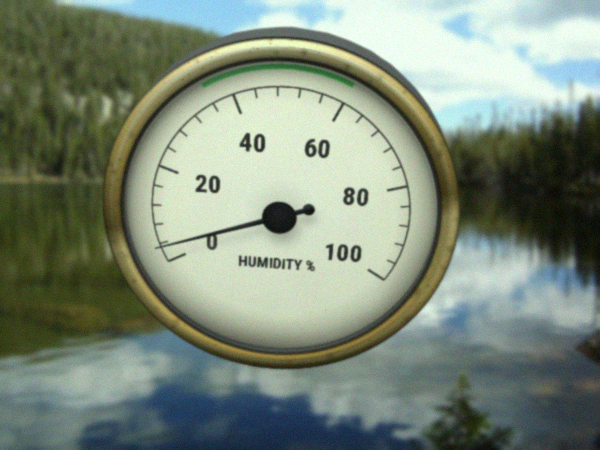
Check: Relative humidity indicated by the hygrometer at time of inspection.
4 %
